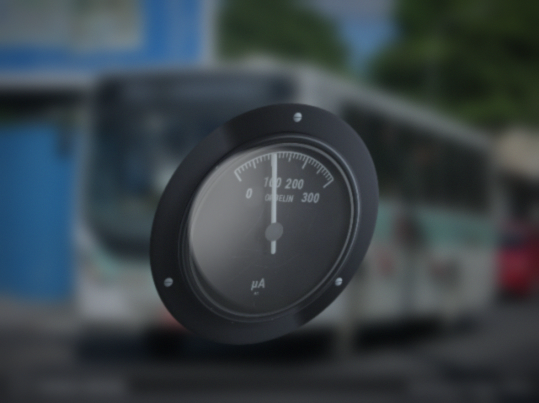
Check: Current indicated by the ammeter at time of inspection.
100 µA
